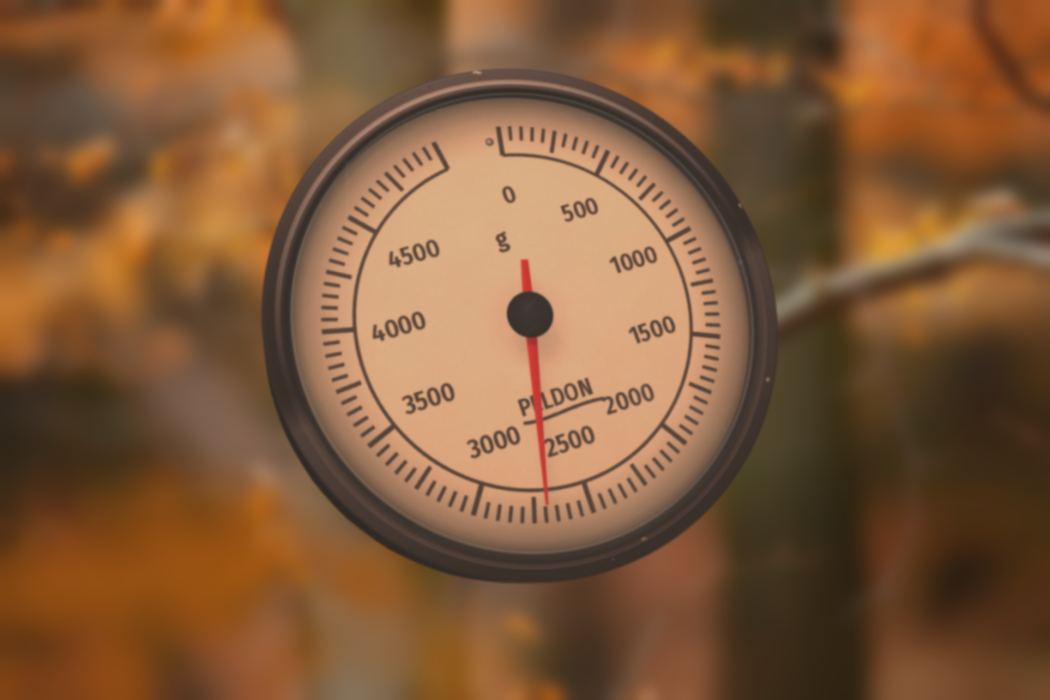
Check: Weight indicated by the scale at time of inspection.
2700 g
